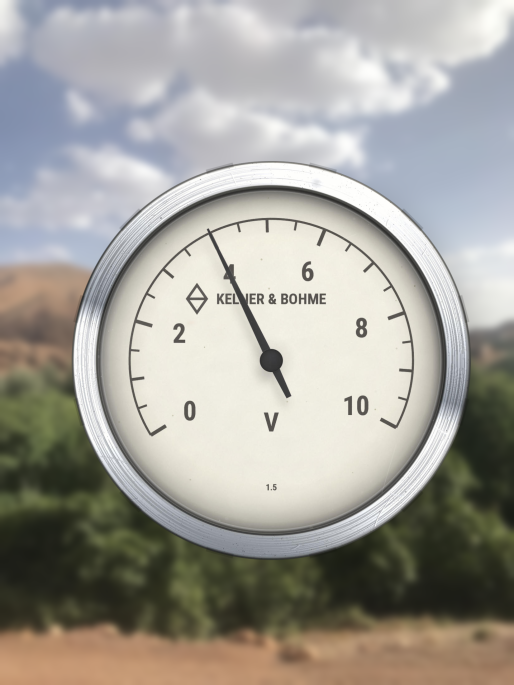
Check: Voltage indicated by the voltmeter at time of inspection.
4 V
